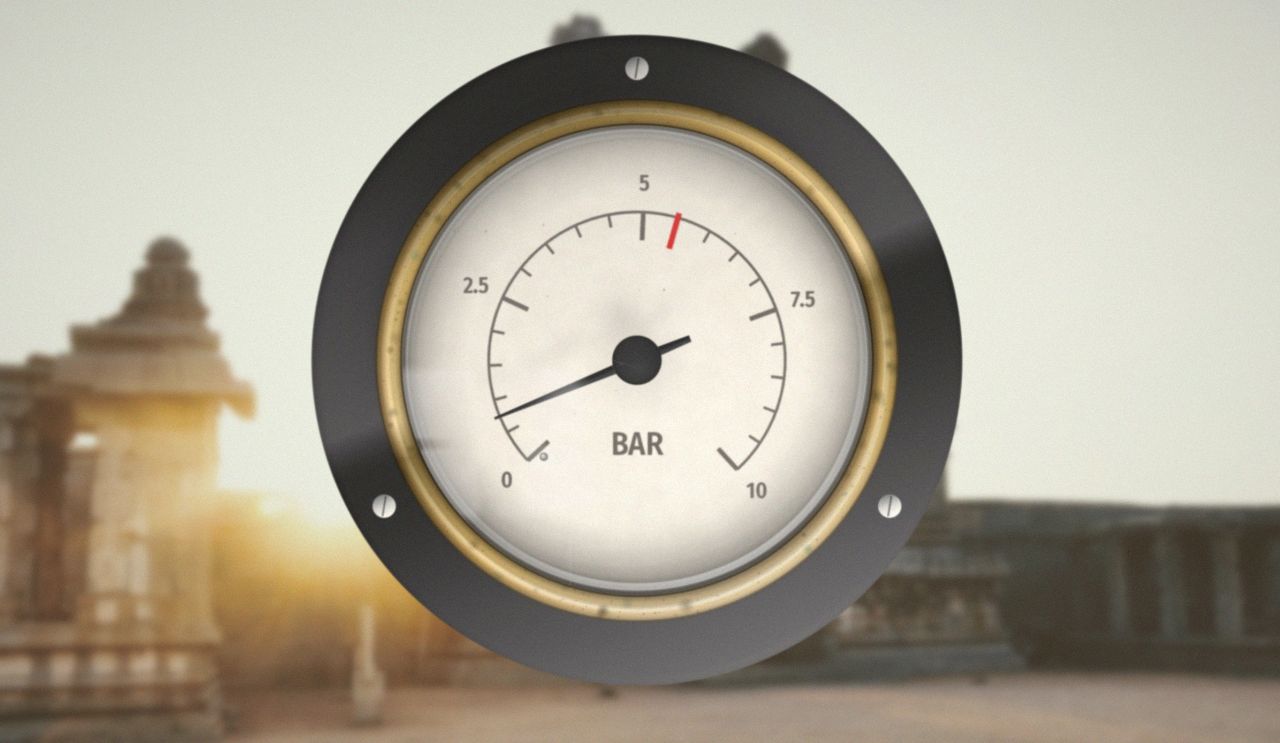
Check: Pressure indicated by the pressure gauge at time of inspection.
0.75 bar
